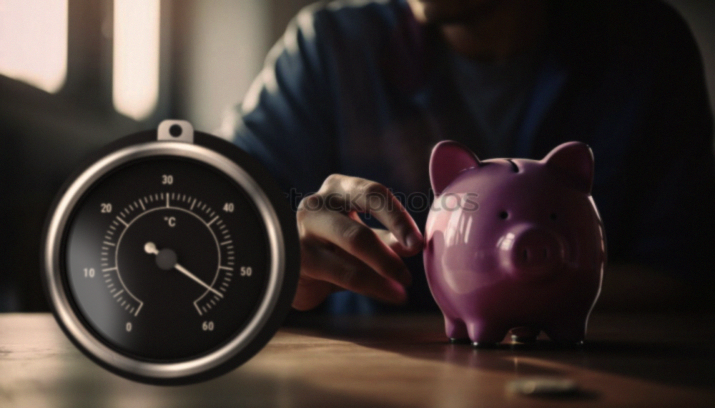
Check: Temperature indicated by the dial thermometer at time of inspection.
55 °C
